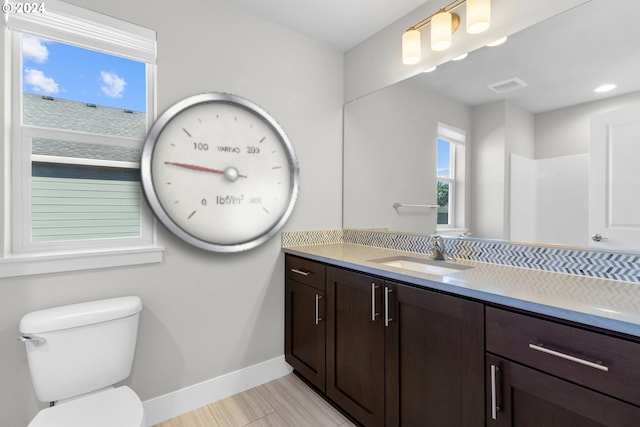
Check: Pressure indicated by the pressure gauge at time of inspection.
60 psi
